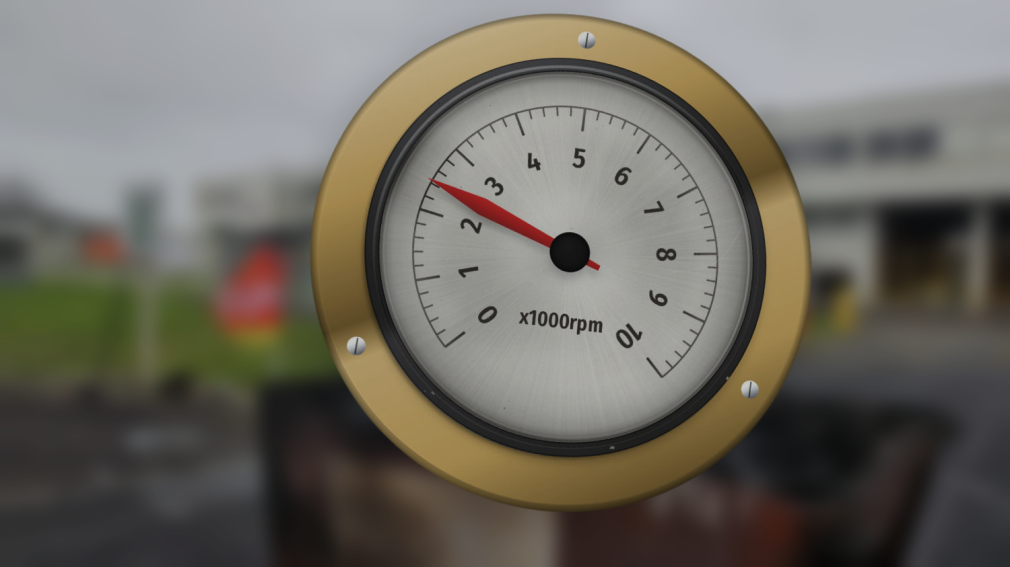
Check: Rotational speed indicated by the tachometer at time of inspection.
2400 rpm
